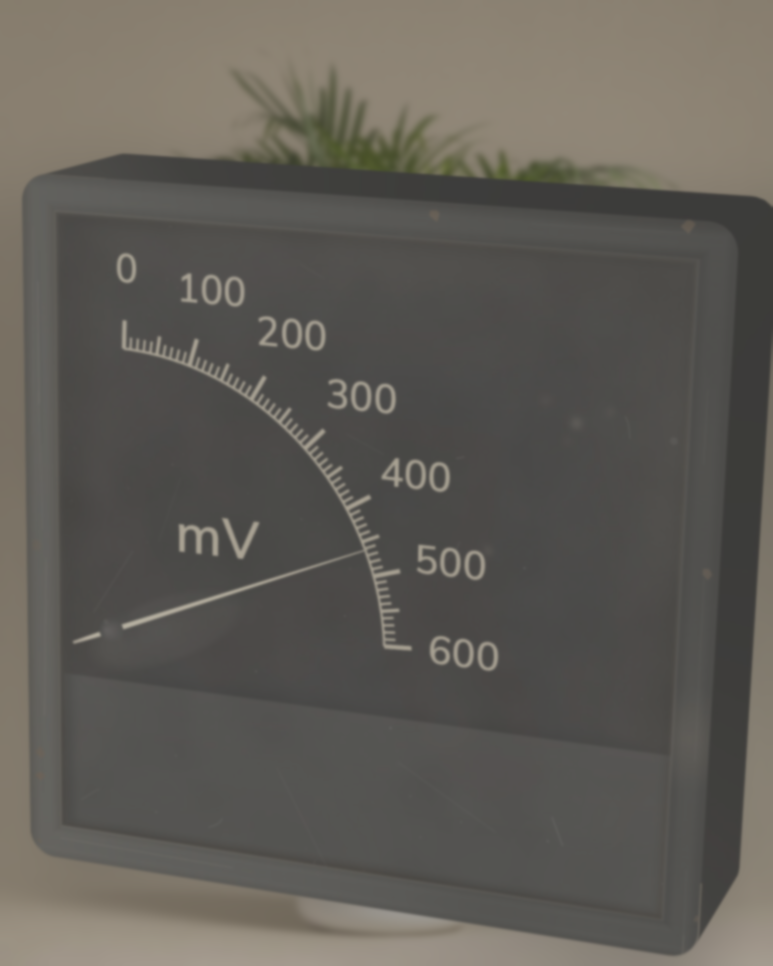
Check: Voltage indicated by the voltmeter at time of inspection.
460 mV
